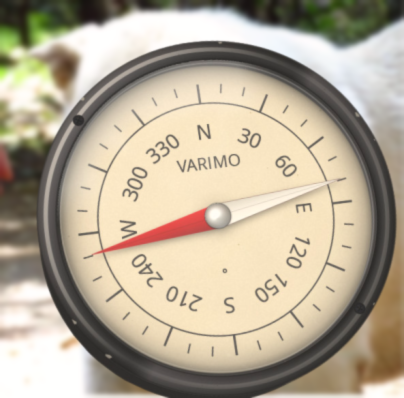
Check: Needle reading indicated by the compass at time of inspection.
260 °
